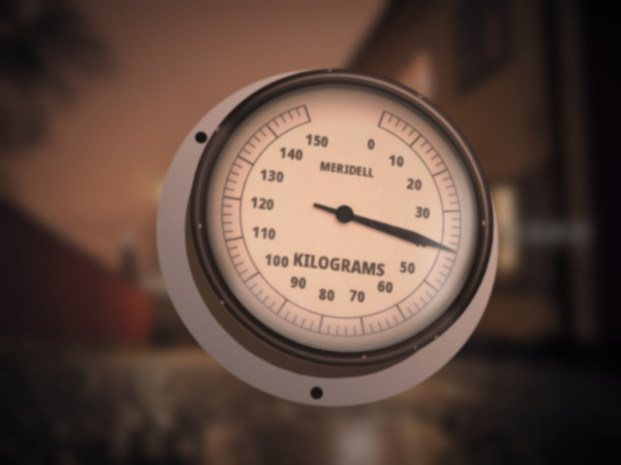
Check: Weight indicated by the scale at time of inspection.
40 kg
